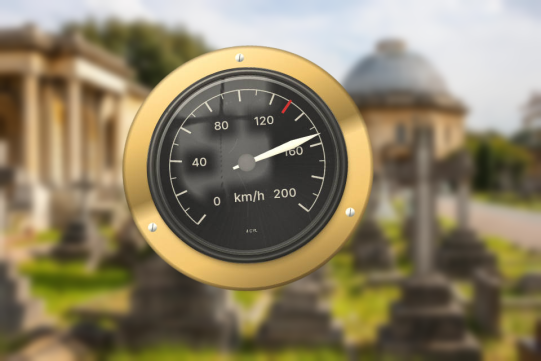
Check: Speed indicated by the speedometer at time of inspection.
155 km/h
